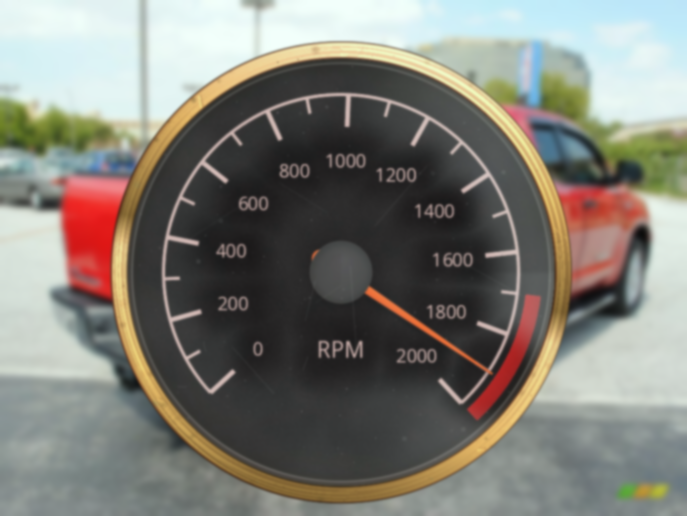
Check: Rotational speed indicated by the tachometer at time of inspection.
1900 rpm
